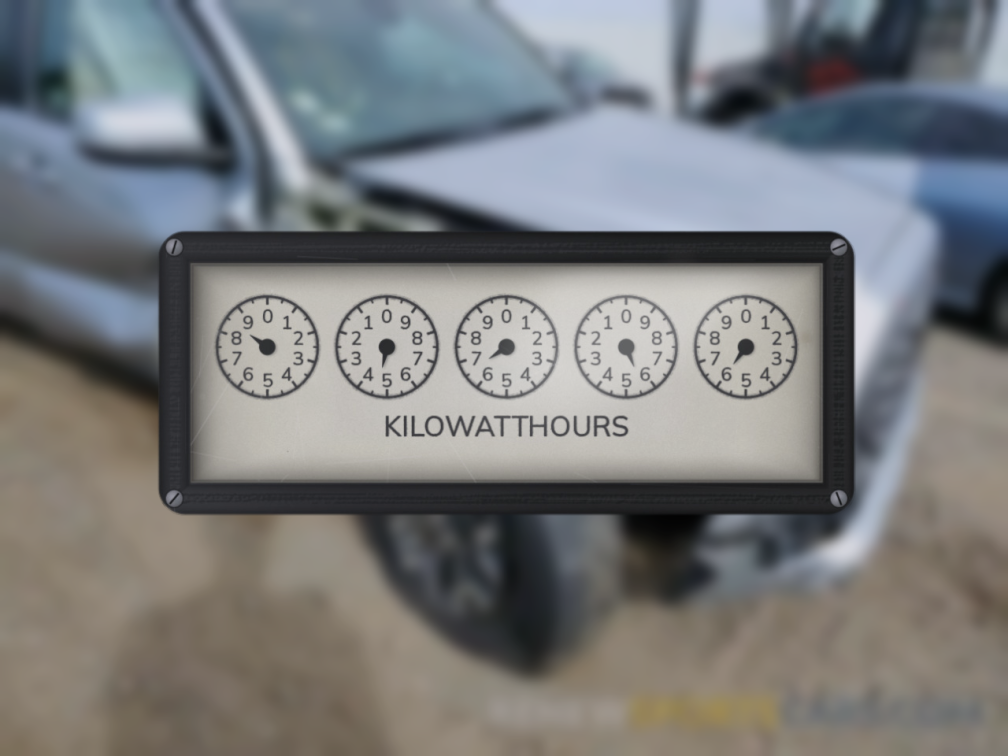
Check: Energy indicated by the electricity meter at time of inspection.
84656 kWh
